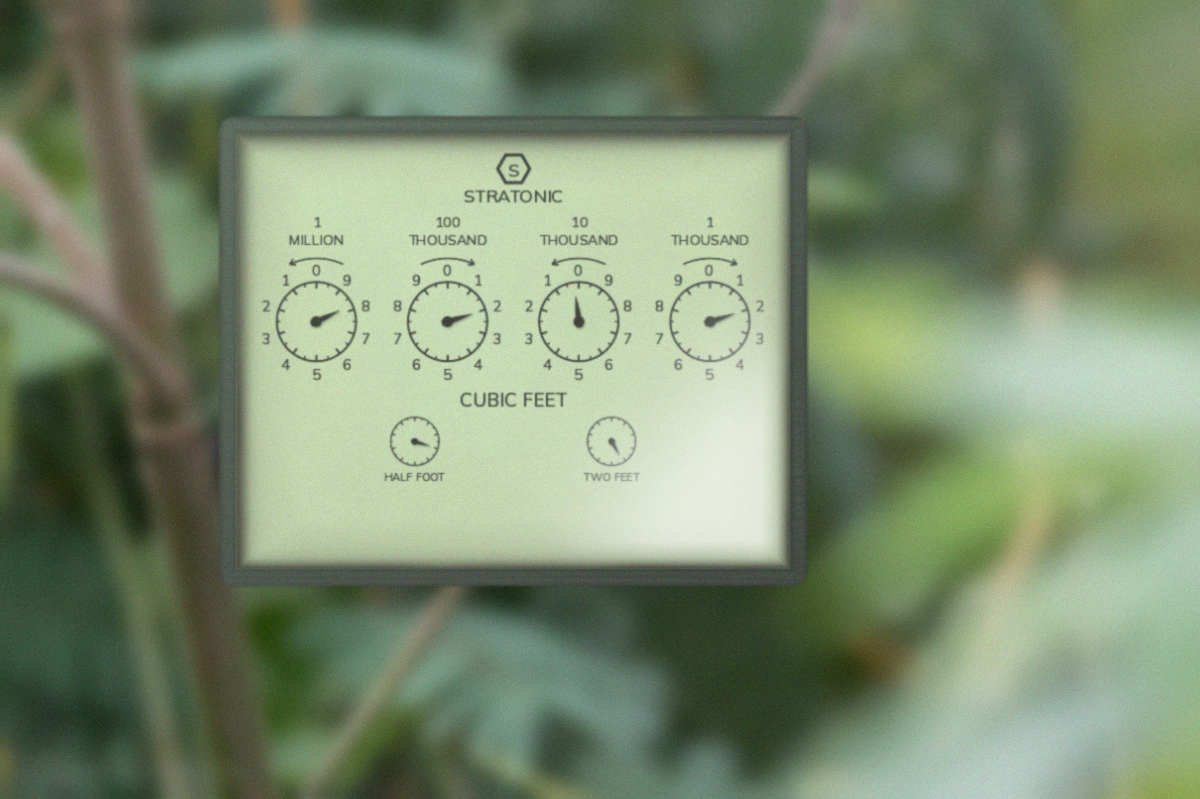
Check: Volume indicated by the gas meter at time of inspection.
820200 ft³
